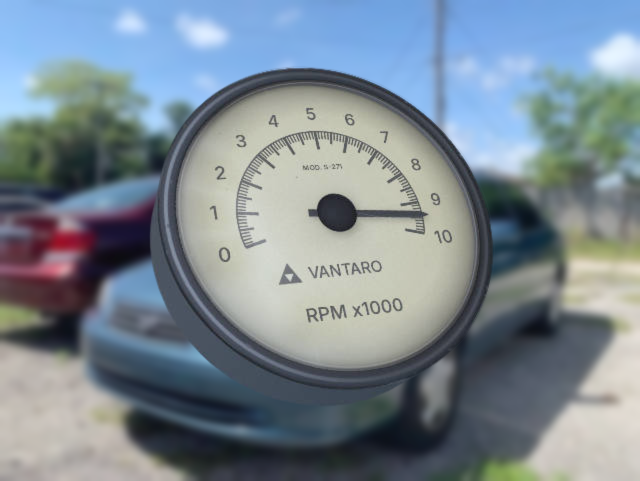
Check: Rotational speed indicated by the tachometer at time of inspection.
9500 rpm
